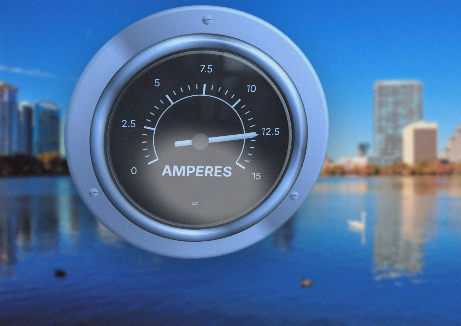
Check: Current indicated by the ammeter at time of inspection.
12.5 A
